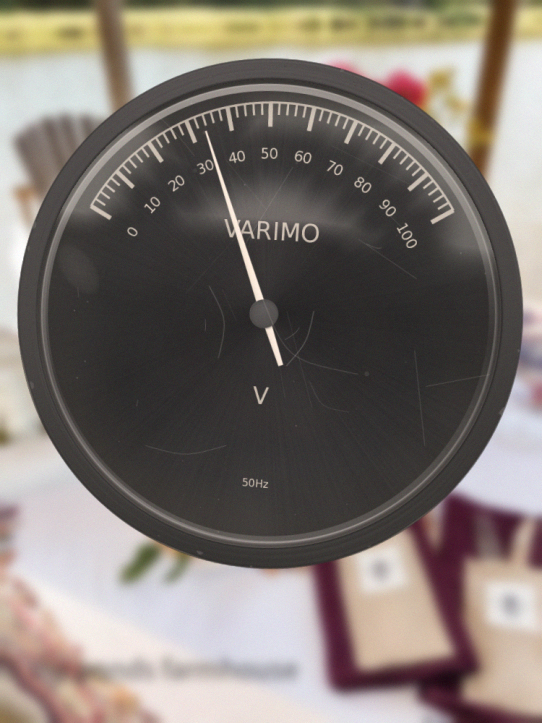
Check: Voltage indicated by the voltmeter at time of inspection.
34 V
